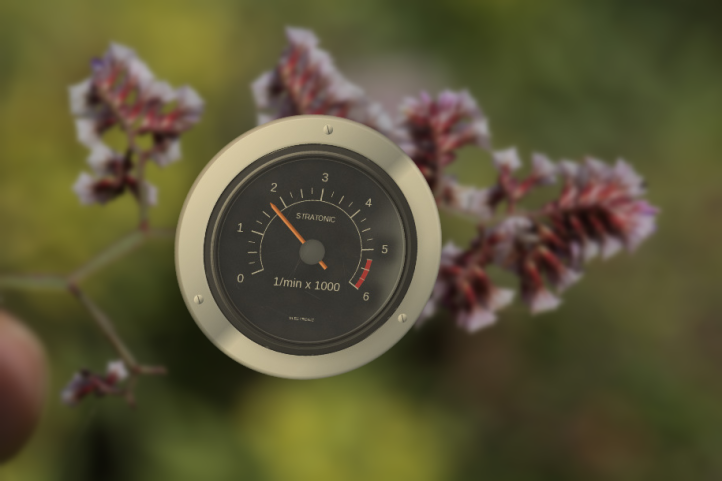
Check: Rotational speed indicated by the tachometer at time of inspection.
1750 rpm
